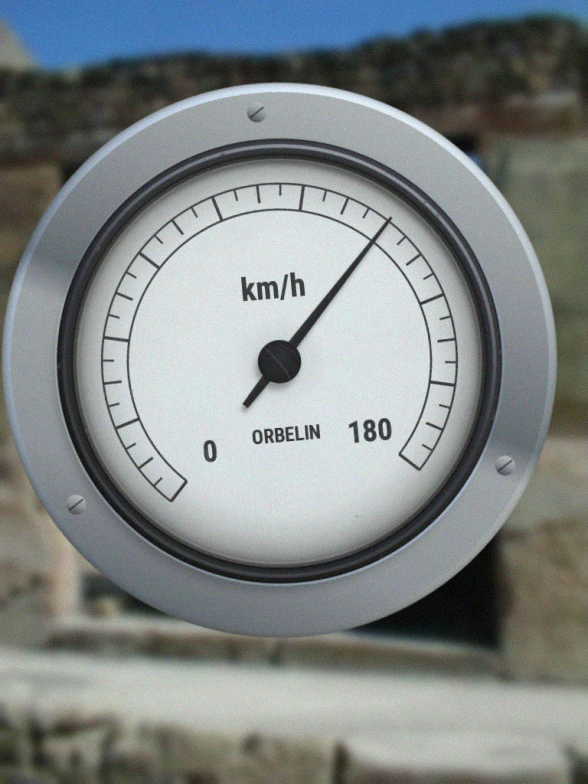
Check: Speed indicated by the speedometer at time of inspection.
120 km/h
